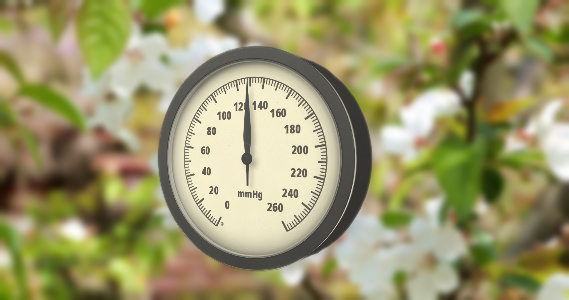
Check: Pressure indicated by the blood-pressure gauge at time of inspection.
130 mmHg
